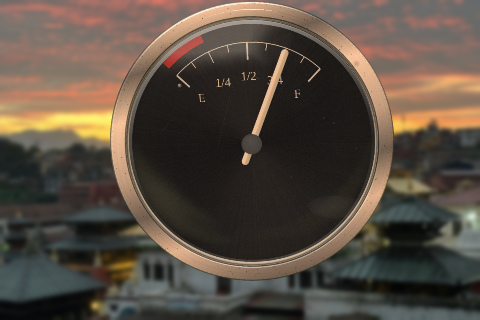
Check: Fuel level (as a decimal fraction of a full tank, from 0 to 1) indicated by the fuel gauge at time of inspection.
0.75
